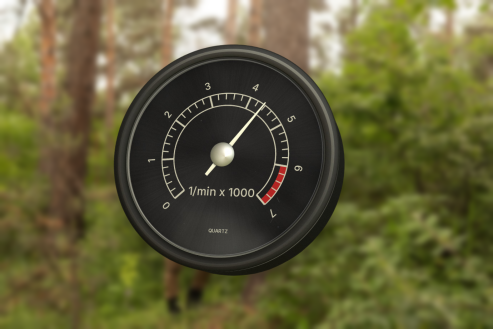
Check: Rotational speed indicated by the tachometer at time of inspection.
4400 rpm
